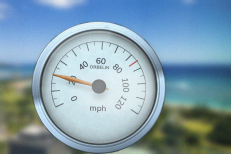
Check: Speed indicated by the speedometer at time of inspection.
20 mph
